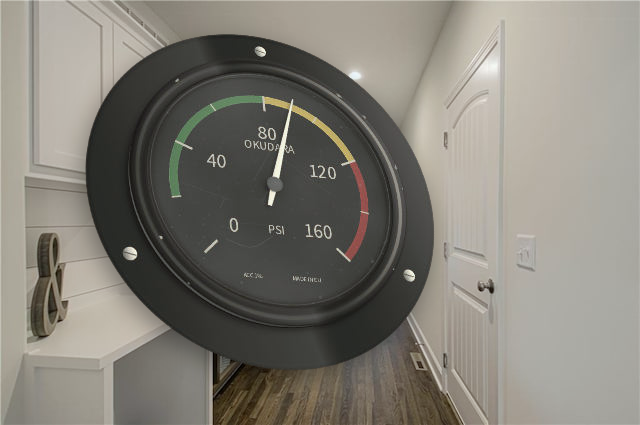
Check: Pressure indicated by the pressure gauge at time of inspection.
90 psi
